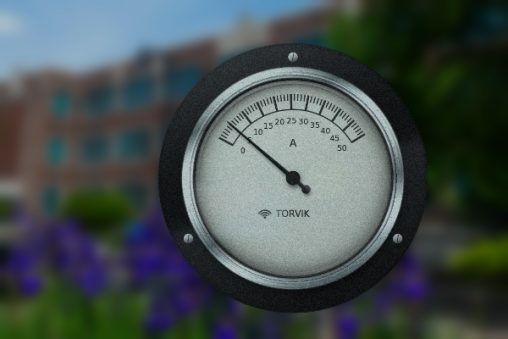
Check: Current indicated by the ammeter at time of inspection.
5 A
